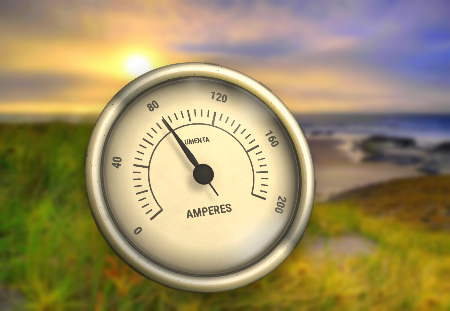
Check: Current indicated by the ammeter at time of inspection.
80 A
